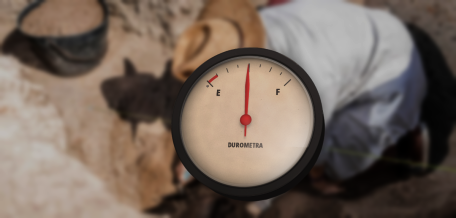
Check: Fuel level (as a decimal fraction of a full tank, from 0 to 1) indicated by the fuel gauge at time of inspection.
0.5
